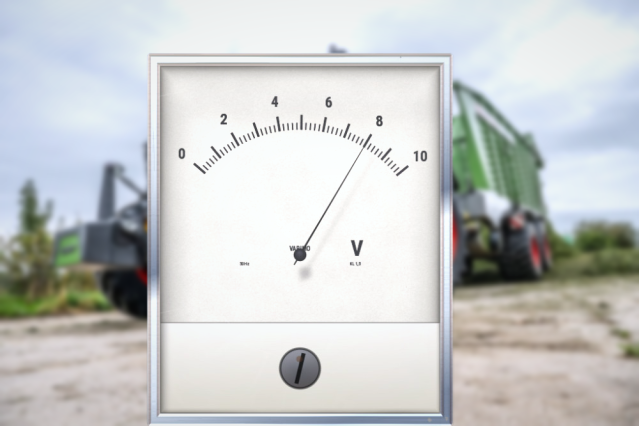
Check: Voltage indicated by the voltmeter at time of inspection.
8 V
